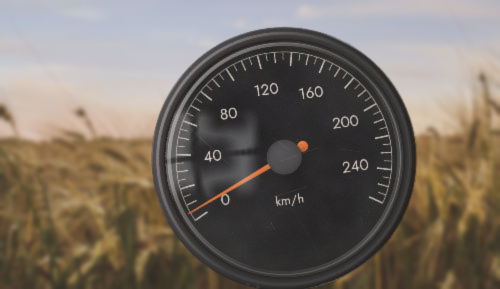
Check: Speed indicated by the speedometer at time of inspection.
5 km/h
